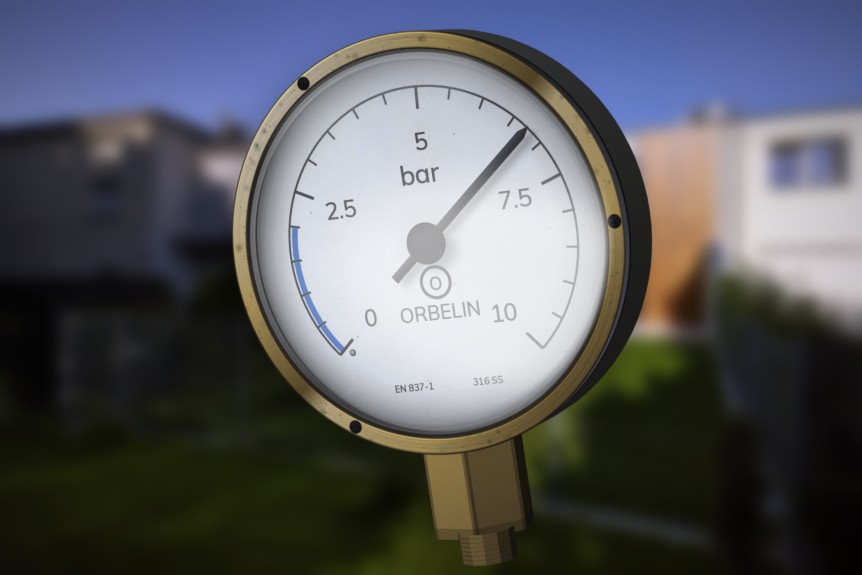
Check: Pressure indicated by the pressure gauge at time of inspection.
6.75 bar
